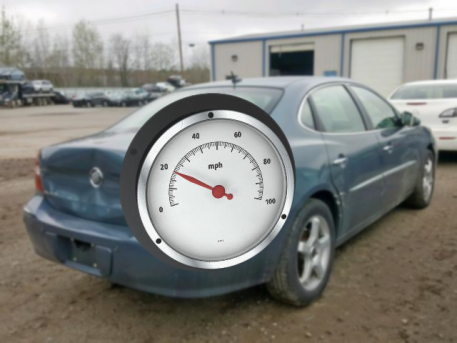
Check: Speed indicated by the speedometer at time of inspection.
20 mph
